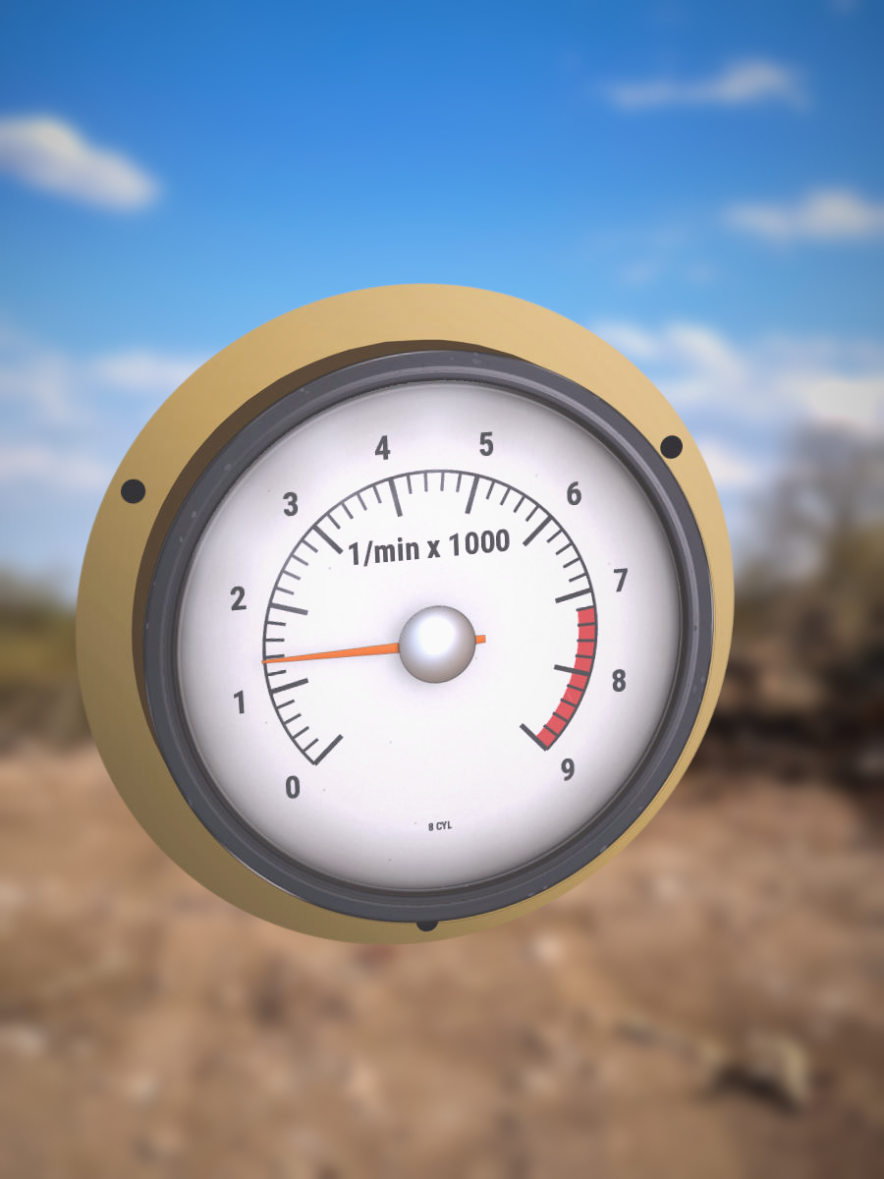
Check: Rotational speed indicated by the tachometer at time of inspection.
1400 rpm
